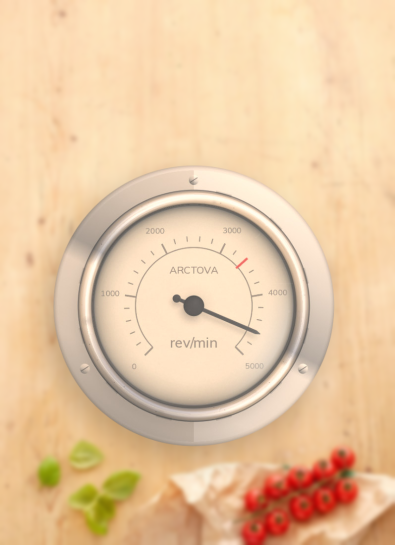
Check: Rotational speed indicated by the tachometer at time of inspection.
4600 rpm
